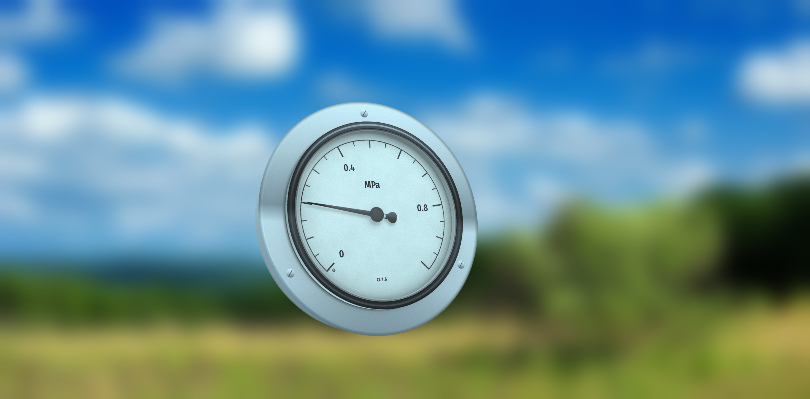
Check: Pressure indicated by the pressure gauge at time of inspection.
0.2 MPa
